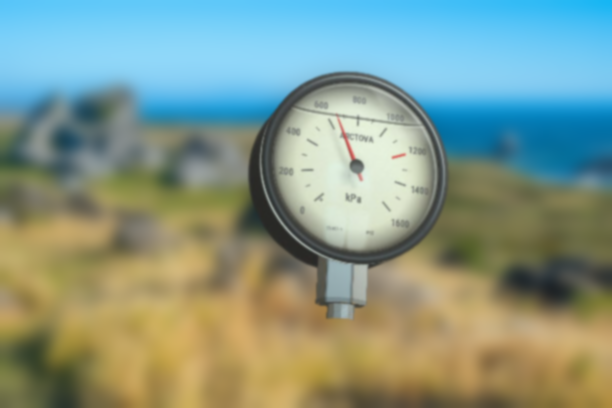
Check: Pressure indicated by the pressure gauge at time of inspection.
650 kPa
